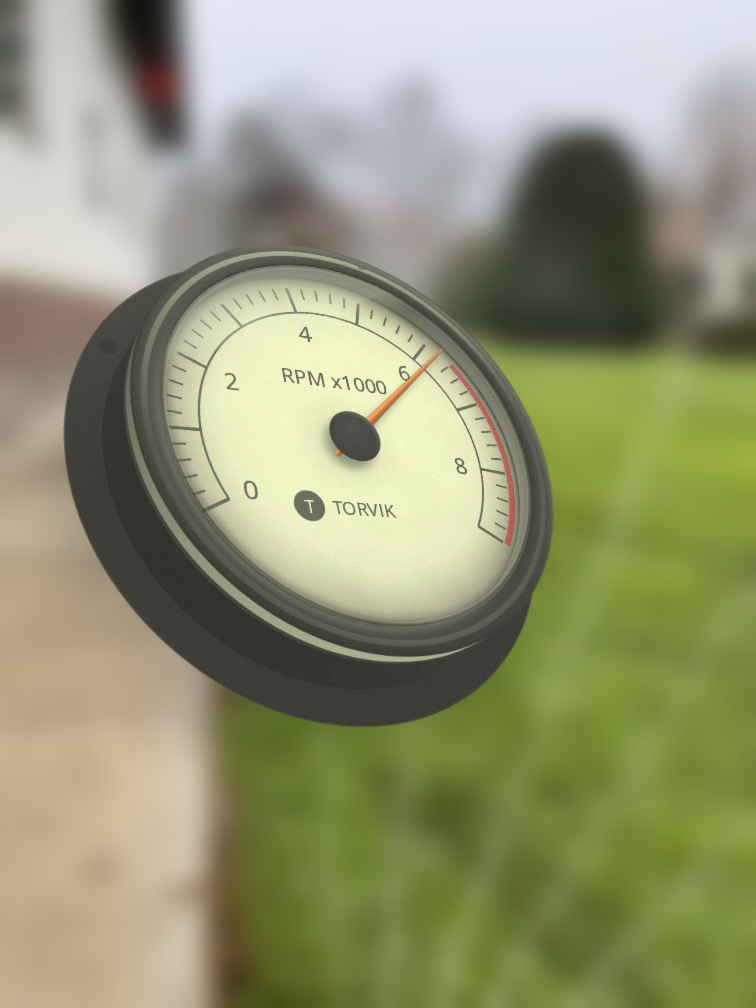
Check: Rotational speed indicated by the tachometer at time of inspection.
6200 rpm
